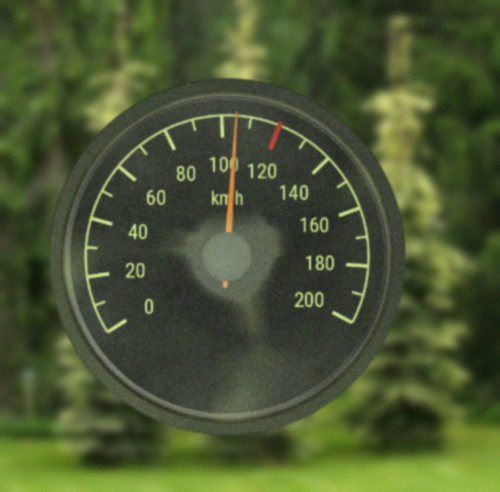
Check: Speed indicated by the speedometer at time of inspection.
105 km/h
